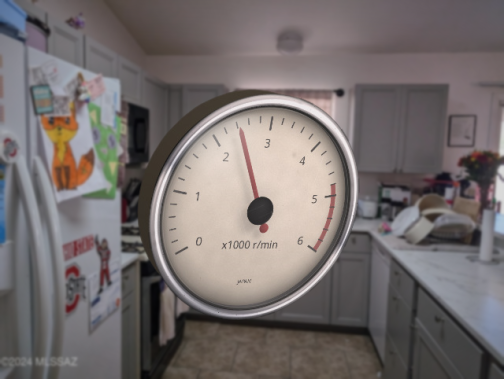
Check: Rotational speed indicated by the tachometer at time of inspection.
2400 rpm
